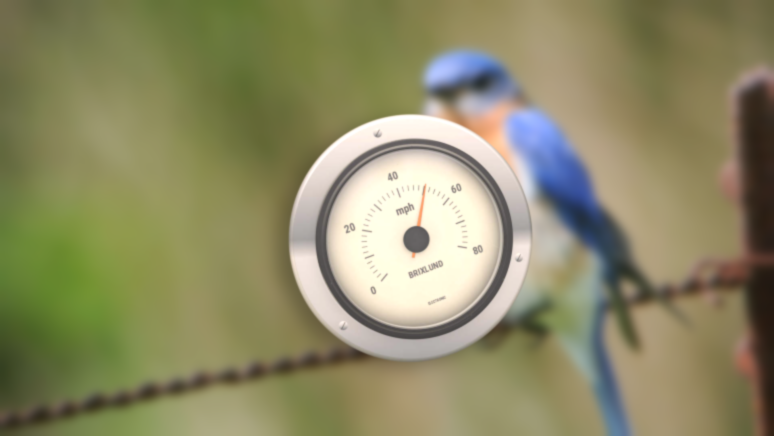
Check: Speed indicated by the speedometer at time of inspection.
50 mph
